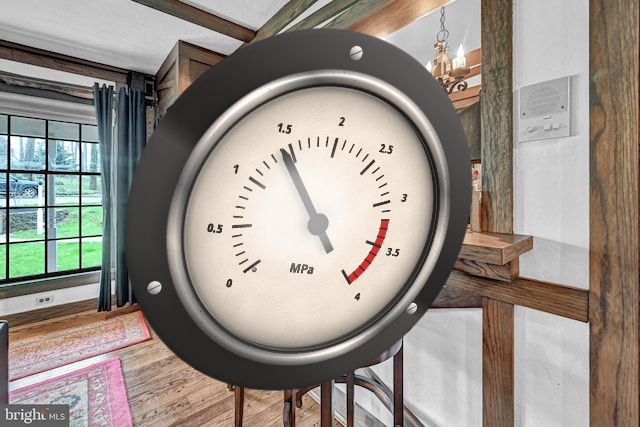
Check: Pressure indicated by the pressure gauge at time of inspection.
1.4 MPa
